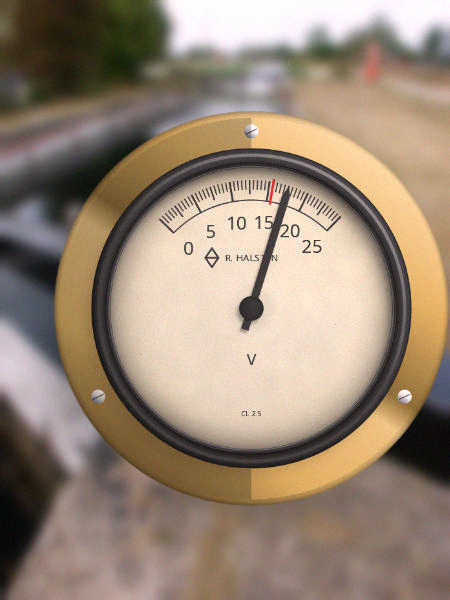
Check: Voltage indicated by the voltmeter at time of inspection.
17.5 V
